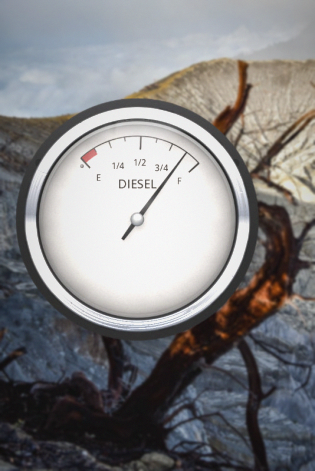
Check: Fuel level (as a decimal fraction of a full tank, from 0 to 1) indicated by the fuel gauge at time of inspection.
0.875
